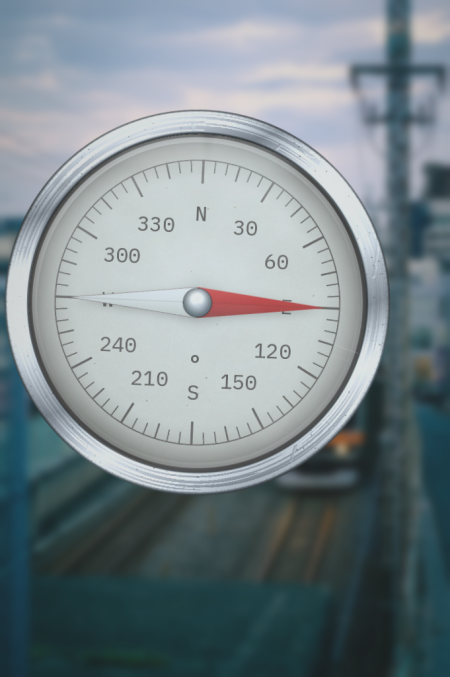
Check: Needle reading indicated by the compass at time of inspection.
90 °
